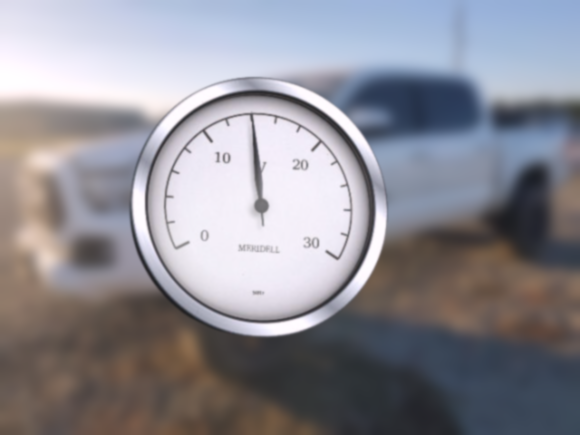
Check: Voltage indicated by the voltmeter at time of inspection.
14 V
